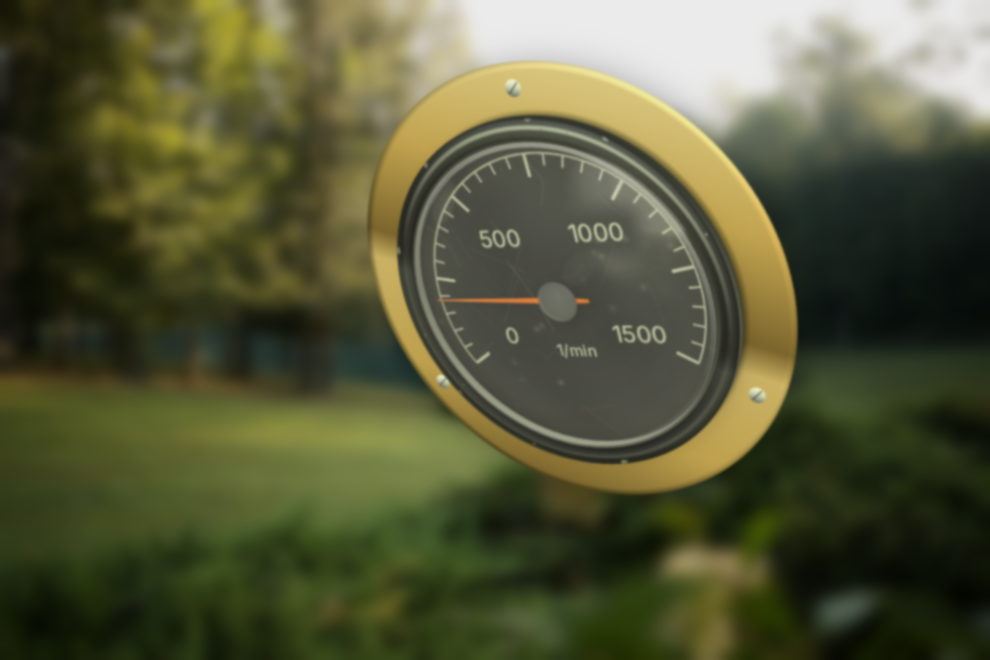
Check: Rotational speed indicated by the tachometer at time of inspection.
200 rpm
